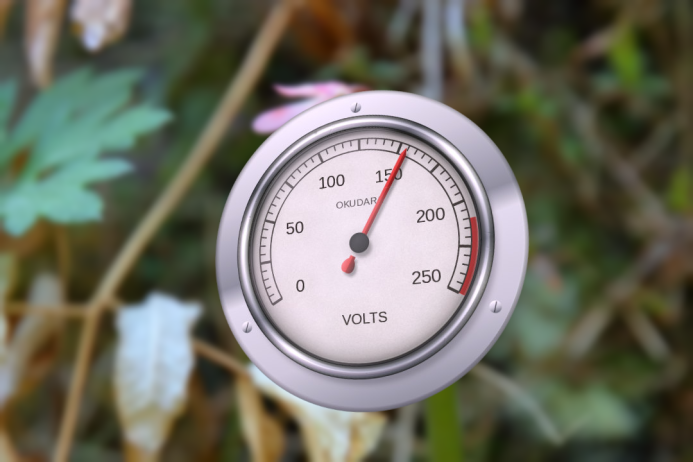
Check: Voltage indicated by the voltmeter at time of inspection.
155 V
